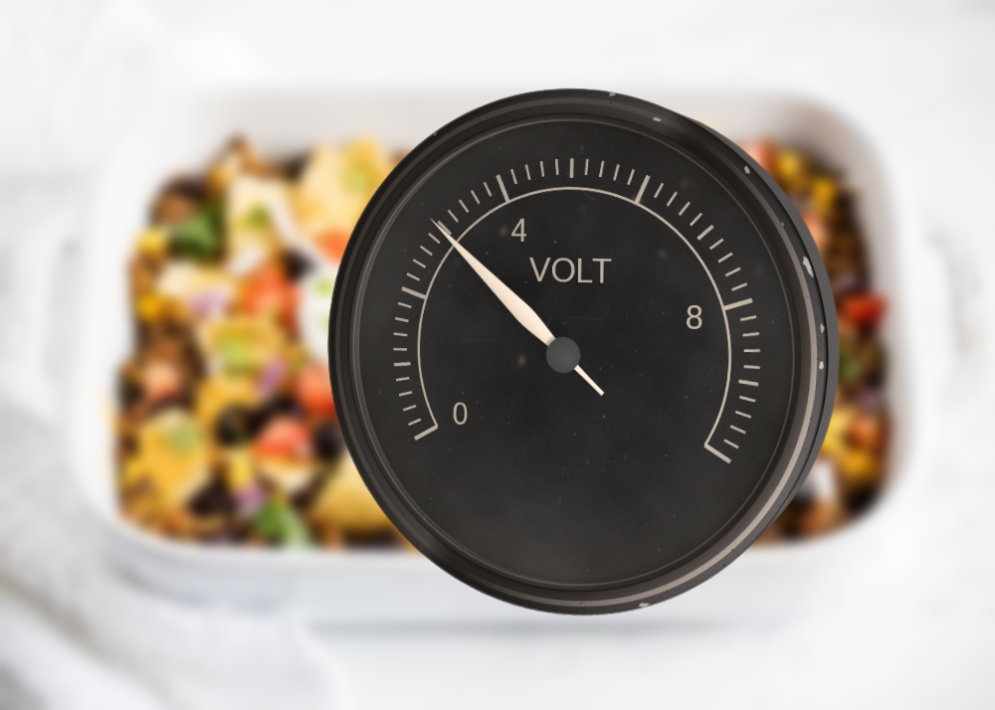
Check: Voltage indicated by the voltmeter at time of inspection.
3 V
